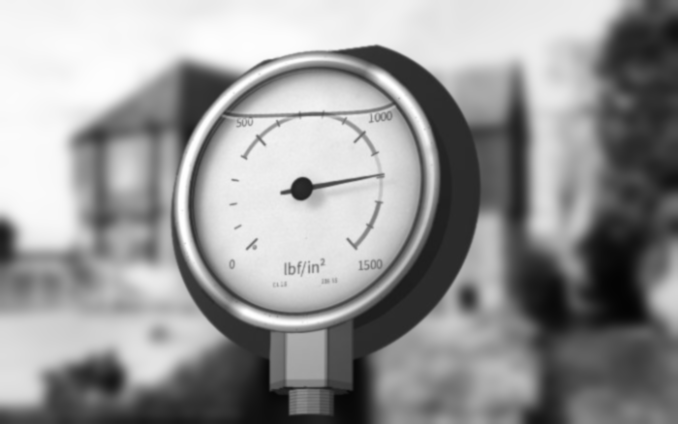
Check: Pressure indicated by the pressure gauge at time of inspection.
1200 psi
